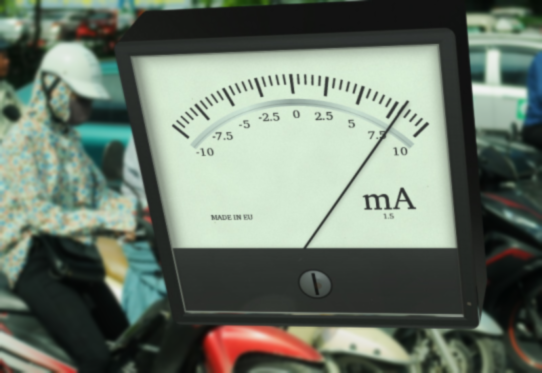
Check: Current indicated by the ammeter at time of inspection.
8 mA
